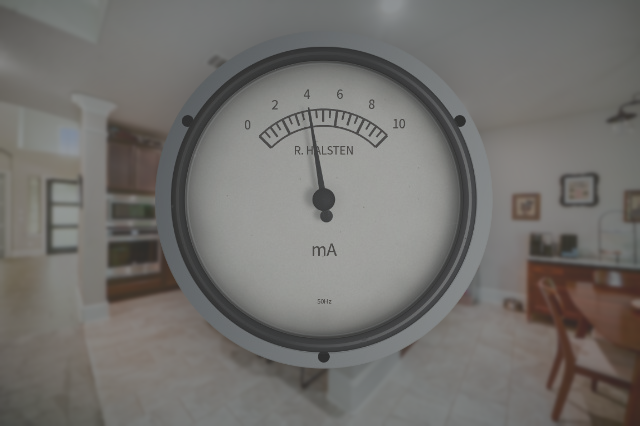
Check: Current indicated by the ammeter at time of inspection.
4 mA
